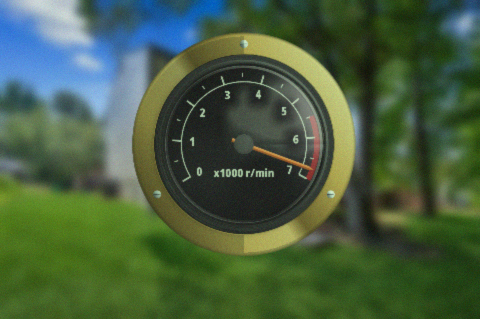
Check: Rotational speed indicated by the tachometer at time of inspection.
6750 rpm
